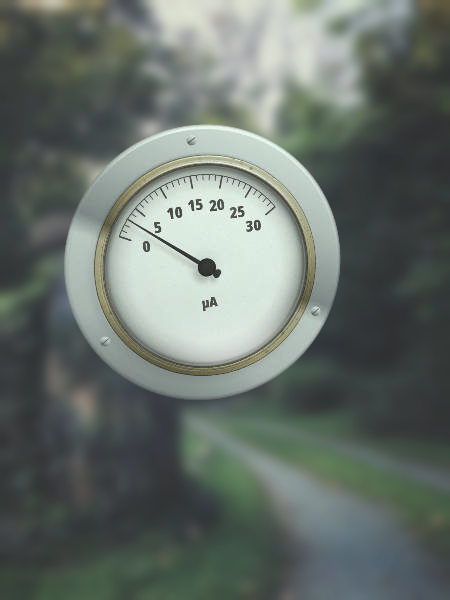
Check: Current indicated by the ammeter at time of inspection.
3 µA
